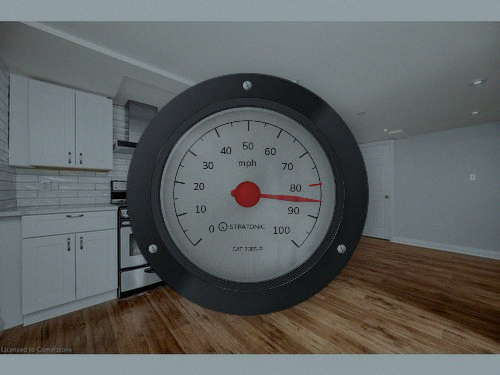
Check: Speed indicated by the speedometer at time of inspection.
85 mph
